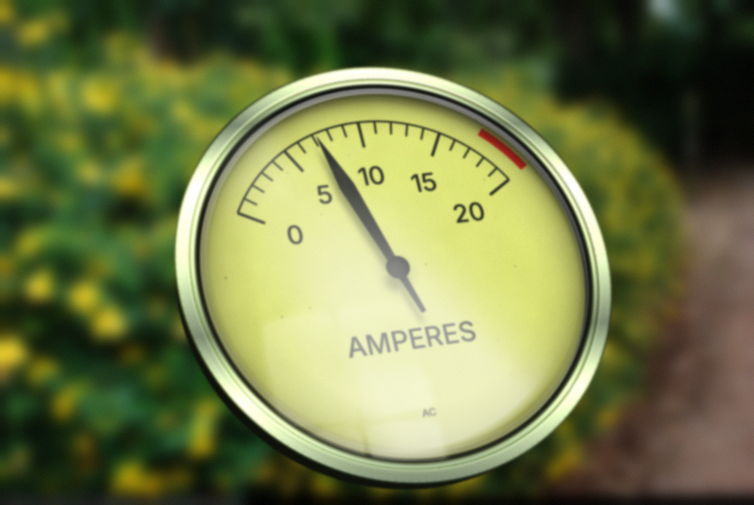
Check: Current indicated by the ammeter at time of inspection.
7 A
